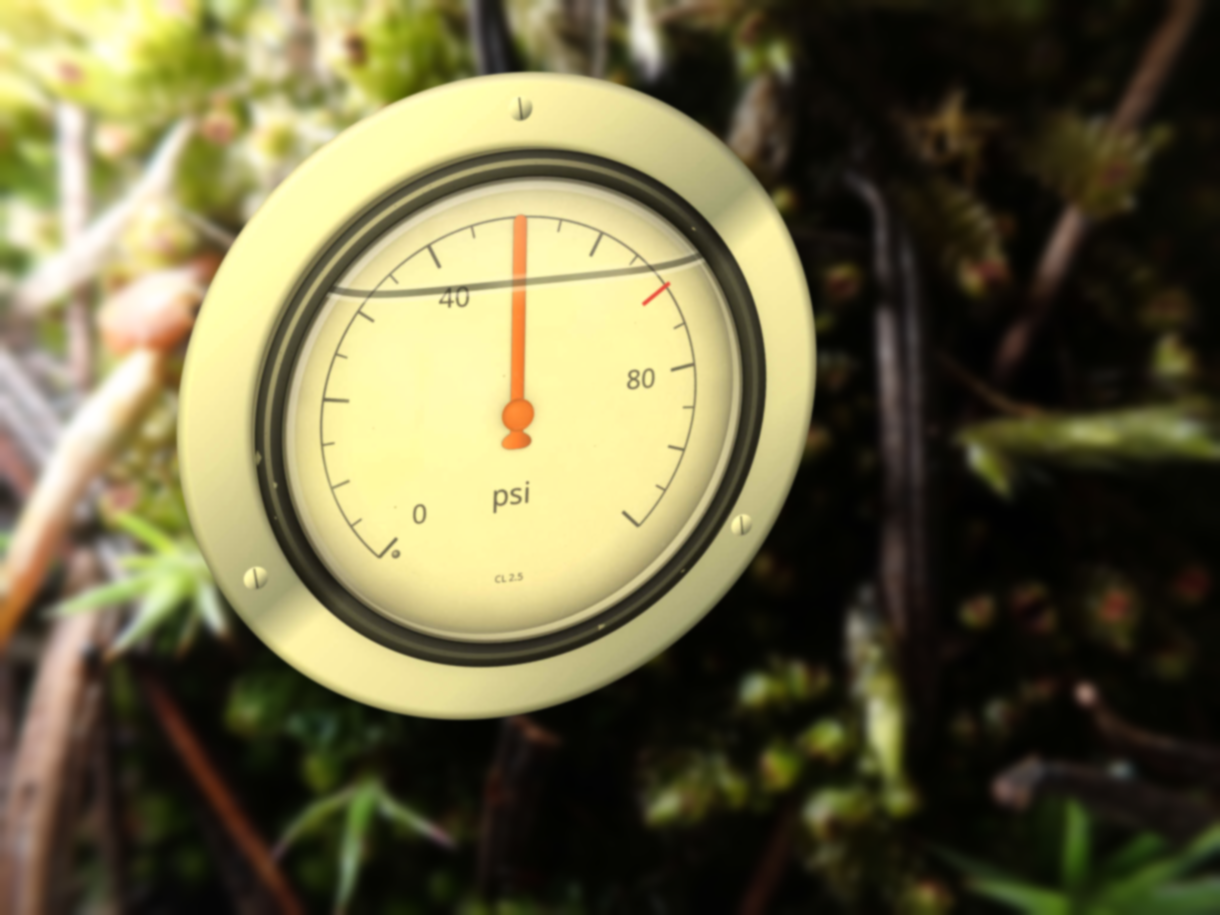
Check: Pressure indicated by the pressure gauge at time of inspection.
50 psi
